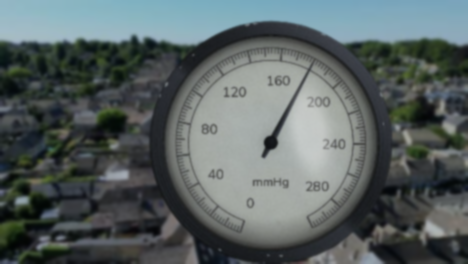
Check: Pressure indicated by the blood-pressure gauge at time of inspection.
180 mmHg
